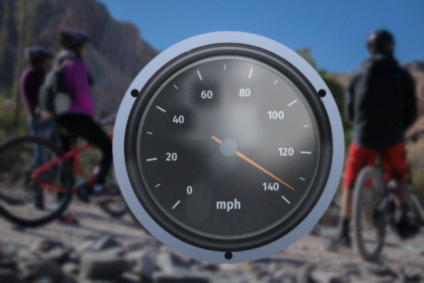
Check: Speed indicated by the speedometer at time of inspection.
135 mph
